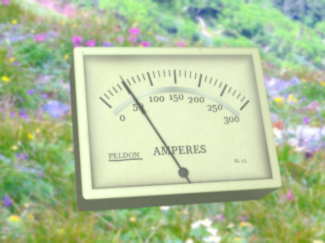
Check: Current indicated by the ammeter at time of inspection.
50 A
